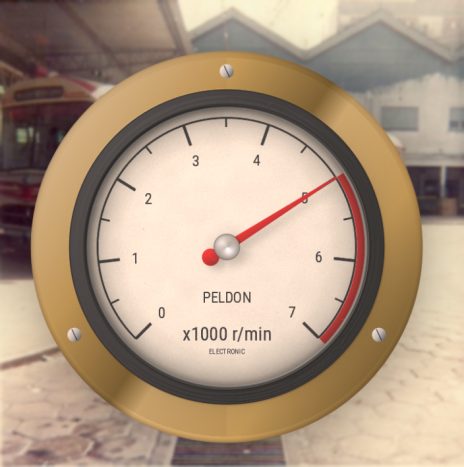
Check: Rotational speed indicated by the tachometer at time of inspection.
5000 rpm
